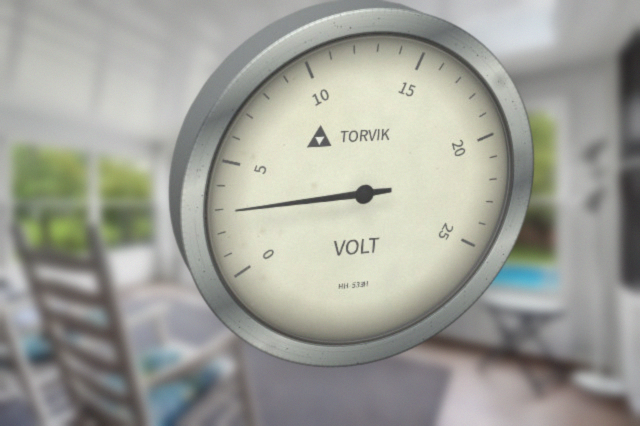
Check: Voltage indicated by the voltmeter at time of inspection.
3 V
